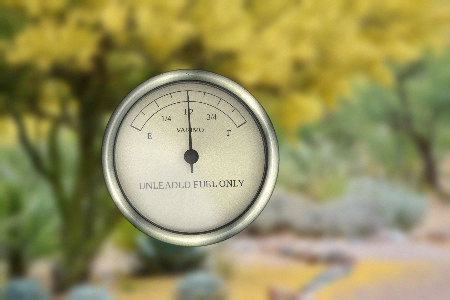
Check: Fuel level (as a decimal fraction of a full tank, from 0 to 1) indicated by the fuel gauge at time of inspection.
0.5
